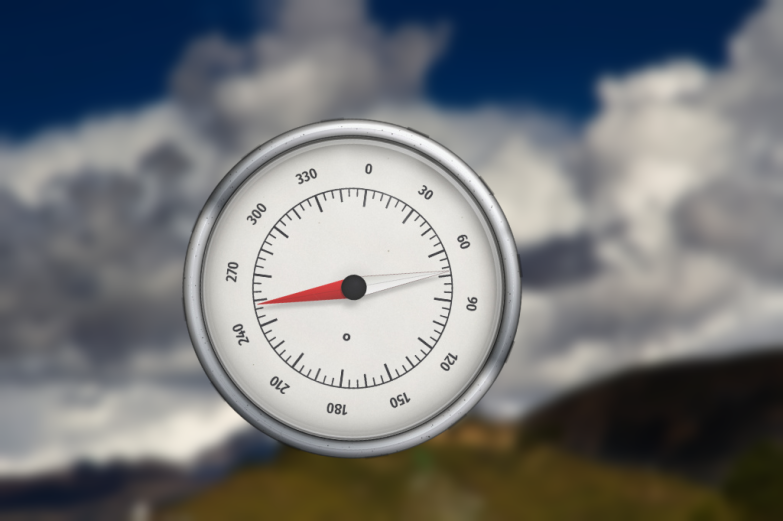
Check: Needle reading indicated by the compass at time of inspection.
252.5 °
